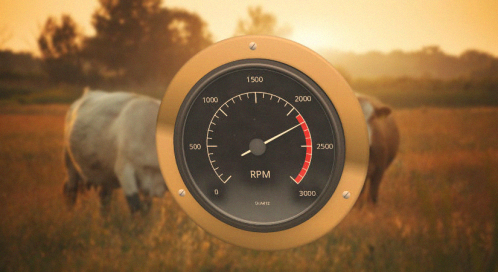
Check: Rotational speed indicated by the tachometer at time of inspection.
2200 rpm
